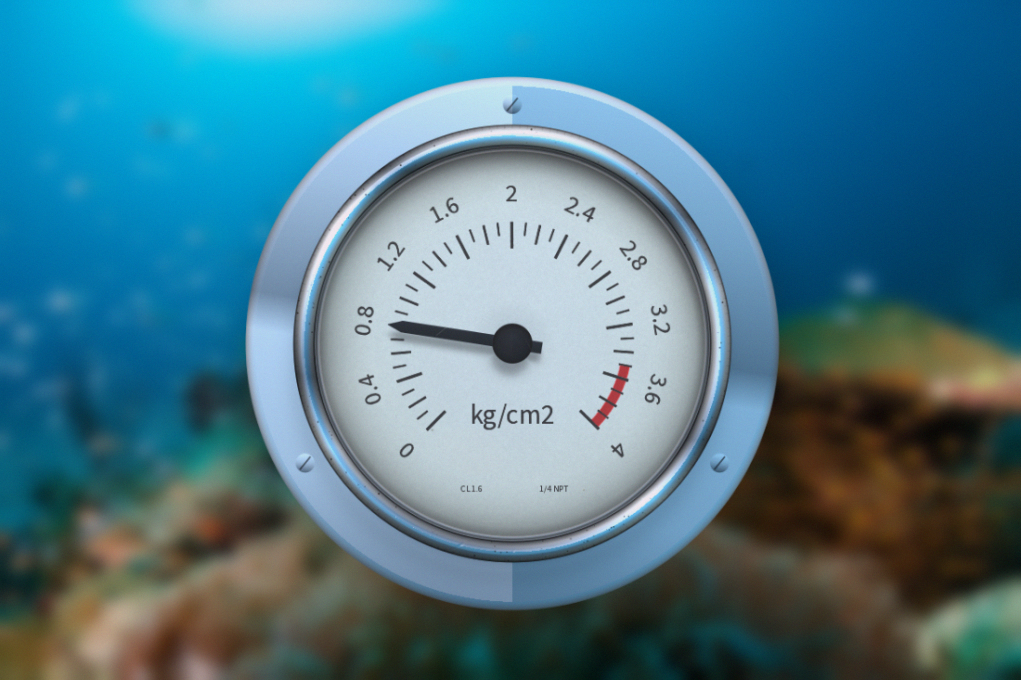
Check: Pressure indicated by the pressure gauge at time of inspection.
0.8 kg/cm²
